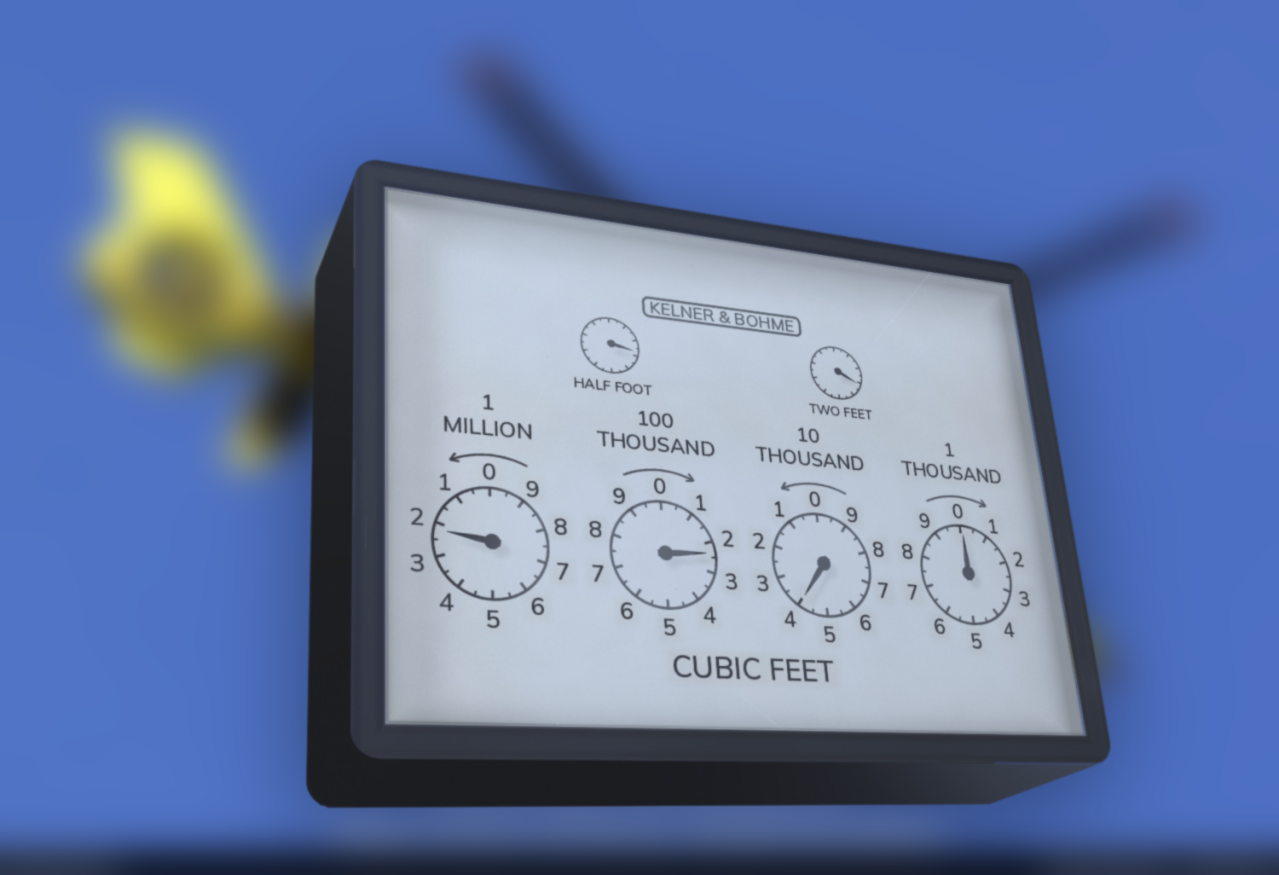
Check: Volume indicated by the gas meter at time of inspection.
224000 ft³
